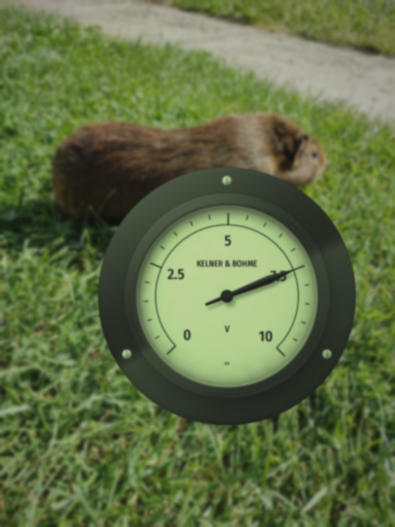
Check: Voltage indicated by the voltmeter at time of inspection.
7.5 V
